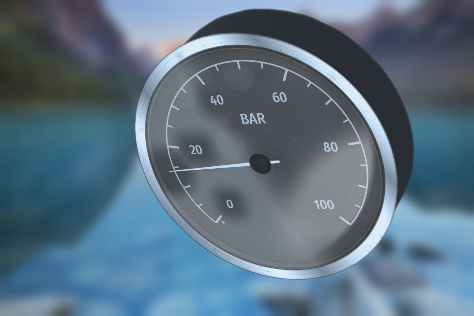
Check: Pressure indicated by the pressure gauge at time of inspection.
15 bar
